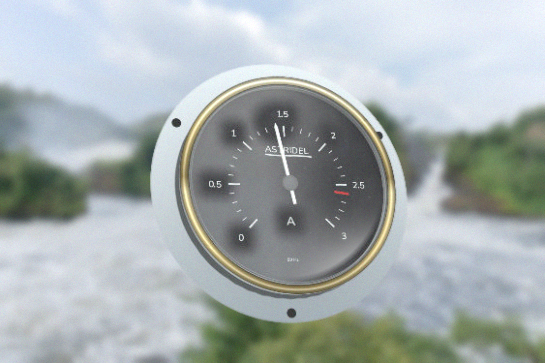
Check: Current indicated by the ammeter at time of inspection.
1.4 A
